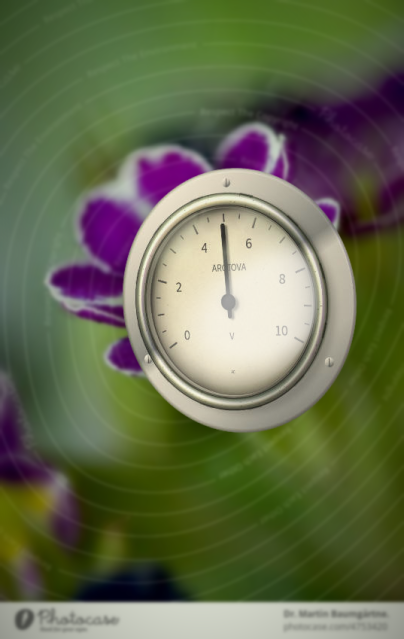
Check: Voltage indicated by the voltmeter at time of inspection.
5 V
